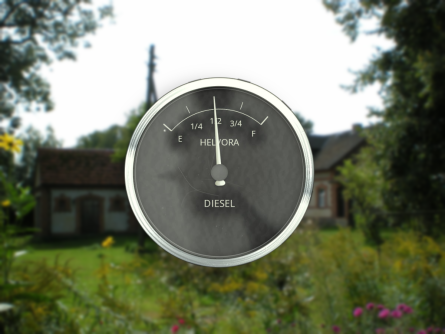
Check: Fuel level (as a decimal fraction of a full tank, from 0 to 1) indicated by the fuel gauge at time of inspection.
0.5
